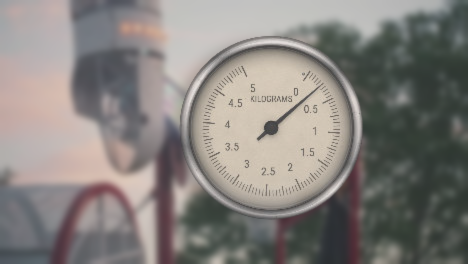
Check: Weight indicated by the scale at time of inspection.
0.25 kg
